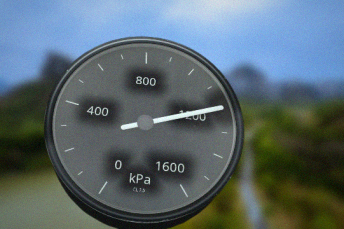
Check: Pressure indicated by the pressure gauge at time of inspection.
1200 kPa
